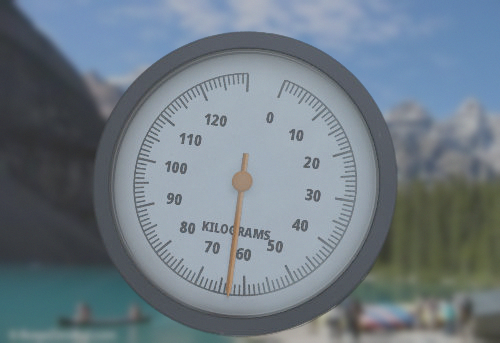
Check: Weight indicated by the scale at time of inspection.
63 kg
